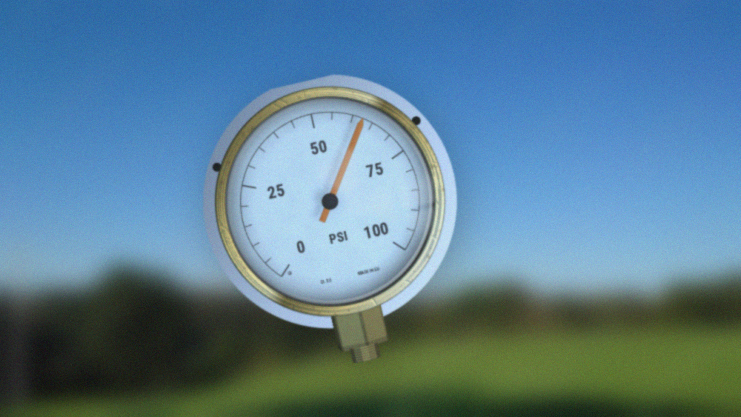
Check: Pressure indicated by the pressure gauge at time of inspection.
62.5 psi
